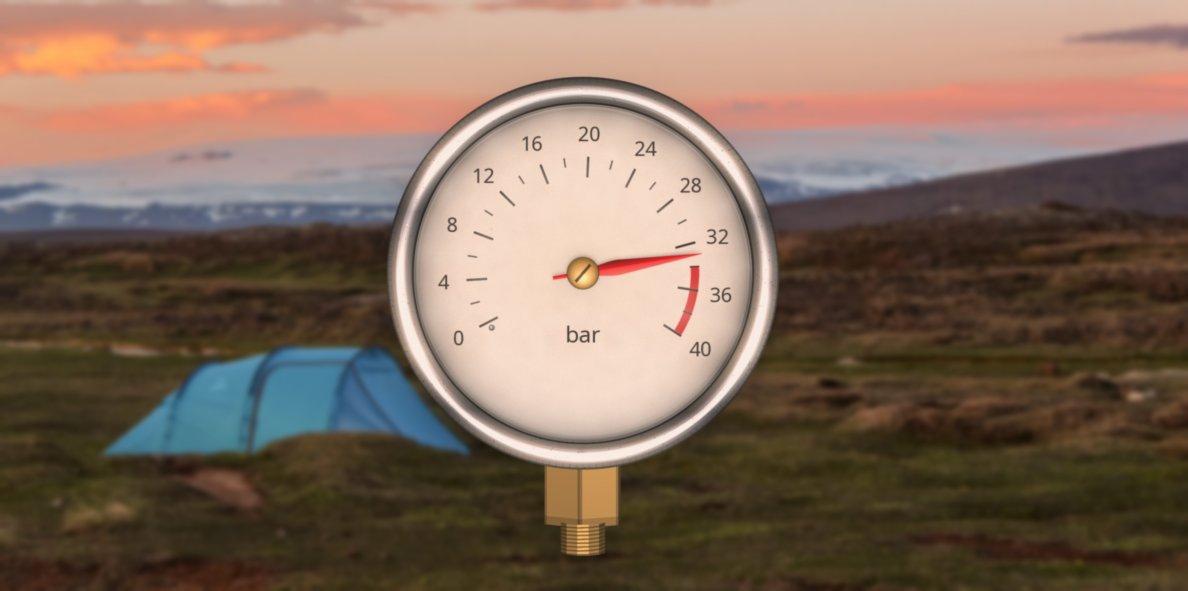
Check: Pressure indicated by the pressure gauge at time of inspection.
33 bar
